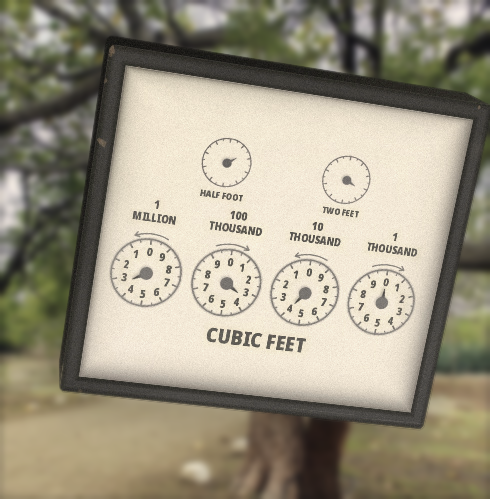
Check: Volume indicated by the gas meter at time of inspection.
334000 ft³
